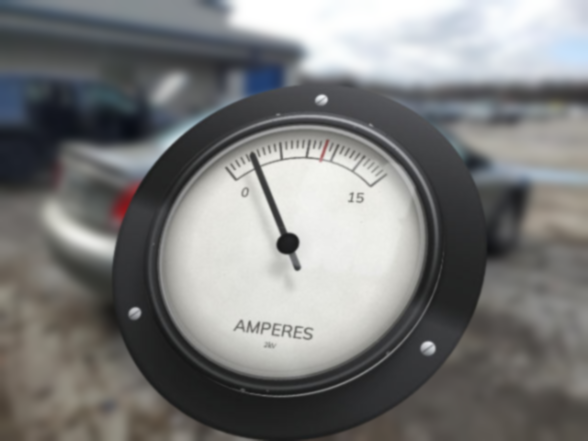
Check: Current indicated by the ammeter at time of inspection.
2.5 A
